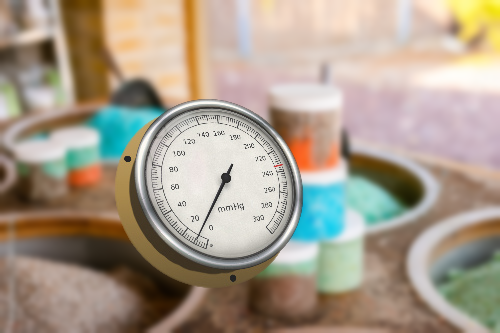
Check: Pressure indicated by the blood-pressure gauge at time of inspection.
10 mmHg
